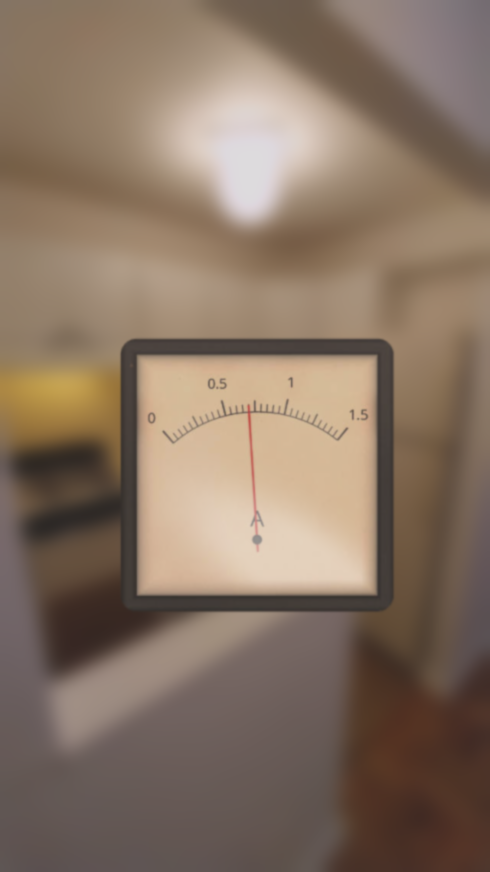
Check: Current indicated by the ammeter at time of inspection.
0.7 A
